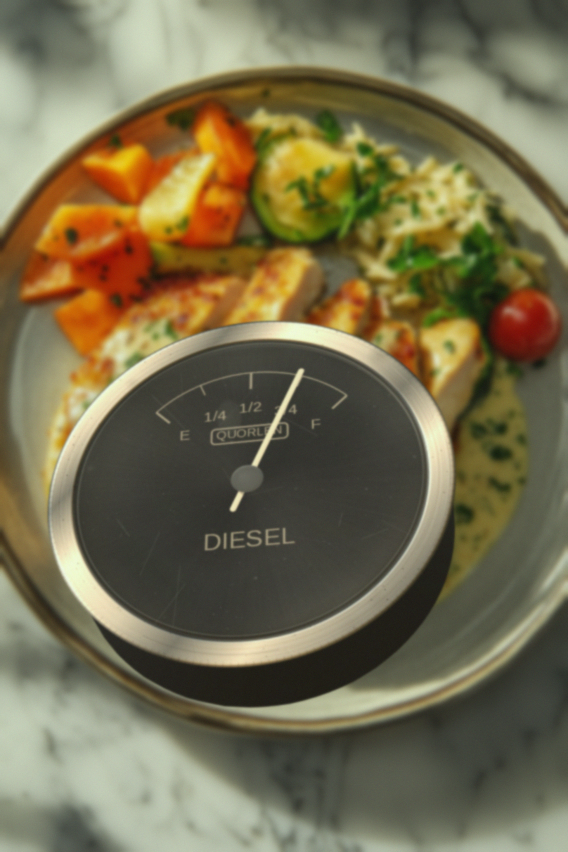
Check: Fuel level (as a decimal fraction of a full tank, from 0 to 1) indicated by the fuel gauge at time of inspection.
0.75
